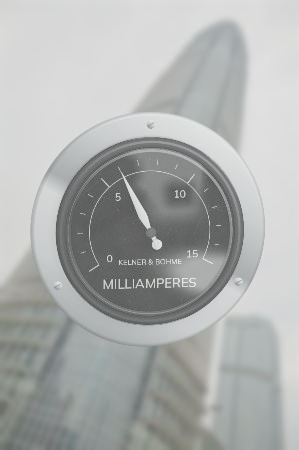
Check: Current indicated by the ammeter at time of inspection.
6 mA
